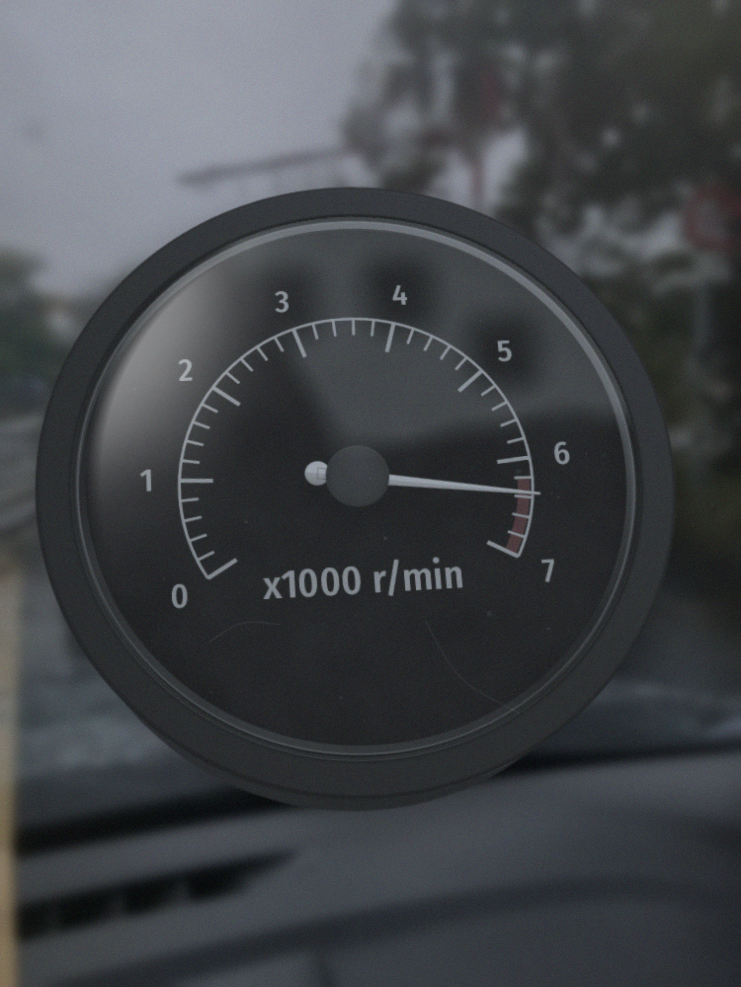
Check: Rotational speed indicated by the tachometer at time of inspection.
6400 rpm
